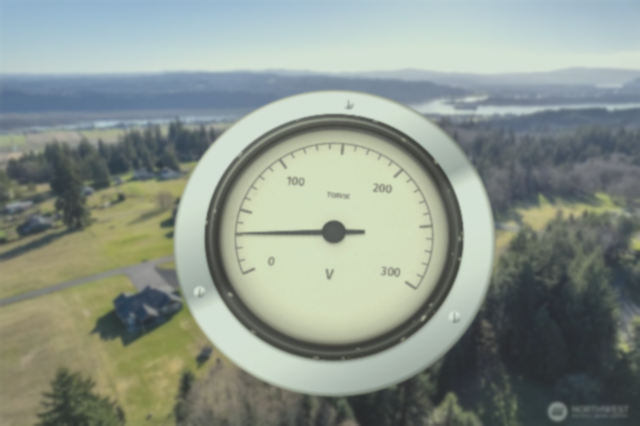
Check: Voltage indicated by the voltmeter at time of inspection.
30 V
